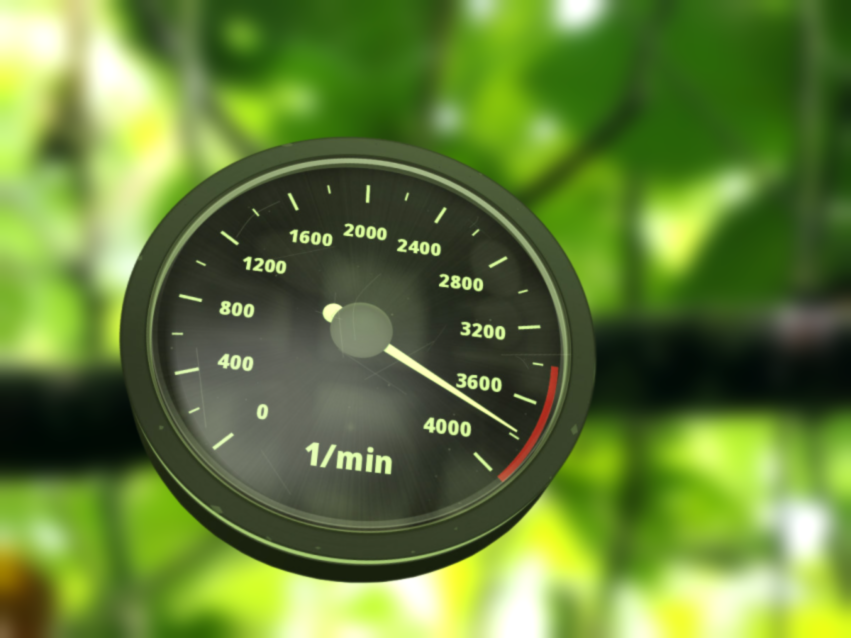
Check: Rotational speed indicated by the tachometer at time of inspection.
3800 rpm
